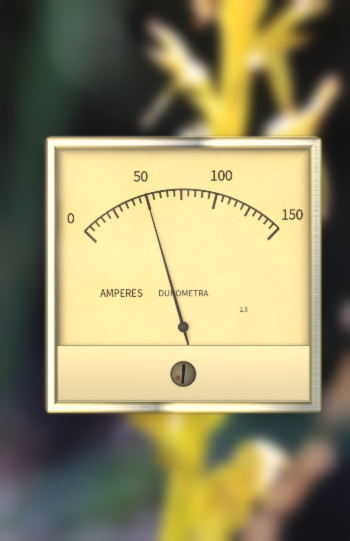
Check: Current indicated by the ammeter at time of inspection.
50 A
